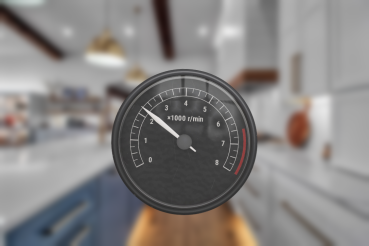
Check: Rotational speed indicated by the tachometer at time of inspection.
2250 rpm
